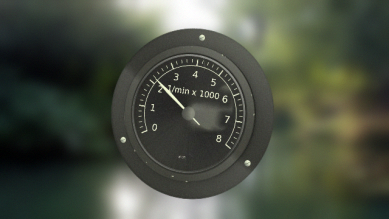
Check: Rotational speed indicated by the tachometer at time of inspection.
2200 rpm
